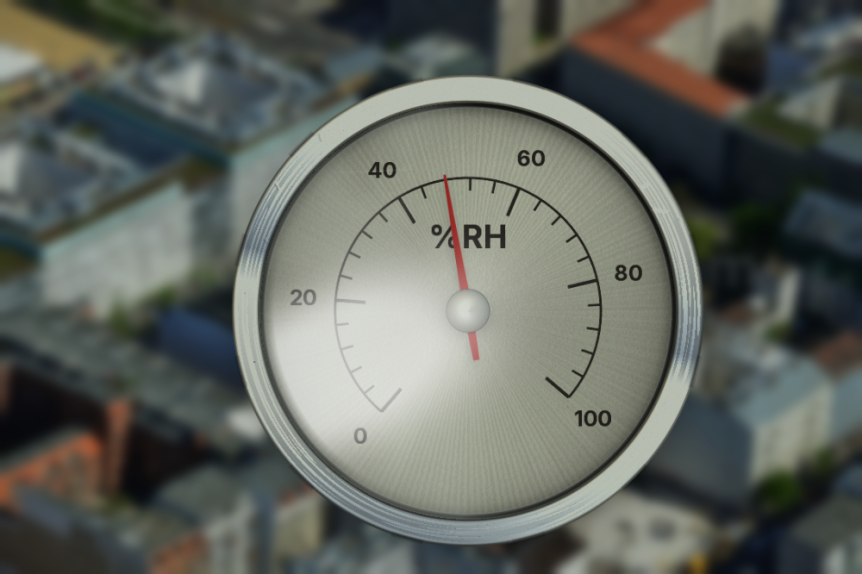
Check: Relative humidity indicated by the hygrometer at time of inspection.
48 %
